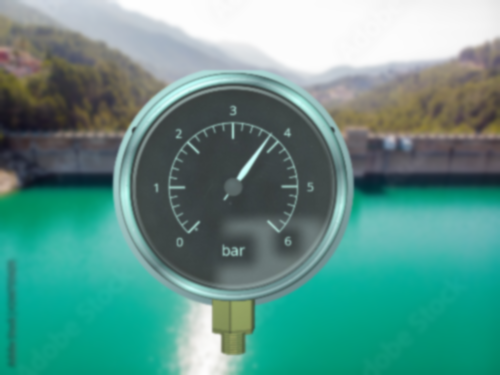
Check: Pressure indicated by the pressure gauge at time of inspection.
3.8 bar
